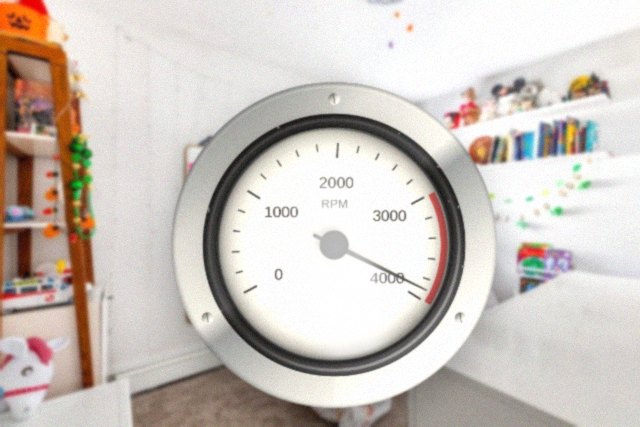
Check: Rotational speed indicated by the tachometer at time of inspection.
3900 rpm
